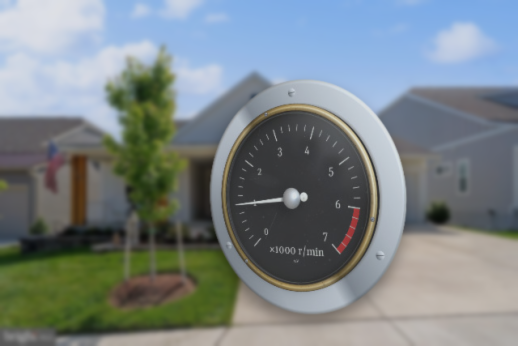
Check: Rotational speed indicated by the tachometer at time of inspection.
1000 rpm
